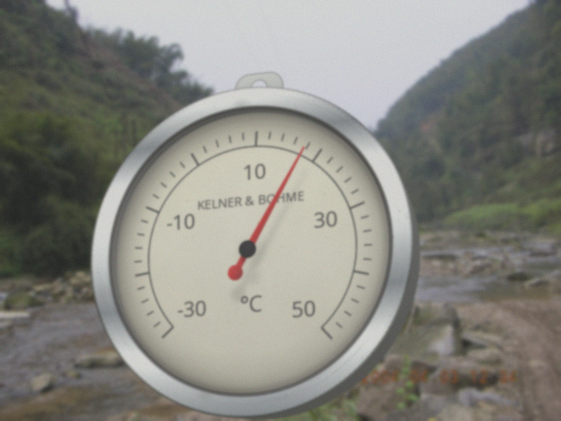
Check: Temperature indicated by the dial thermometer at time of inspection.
18 °C
